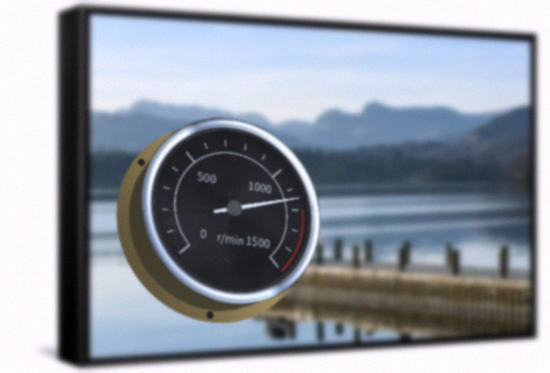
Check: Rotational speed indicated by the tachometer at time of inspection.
1150 rpm
